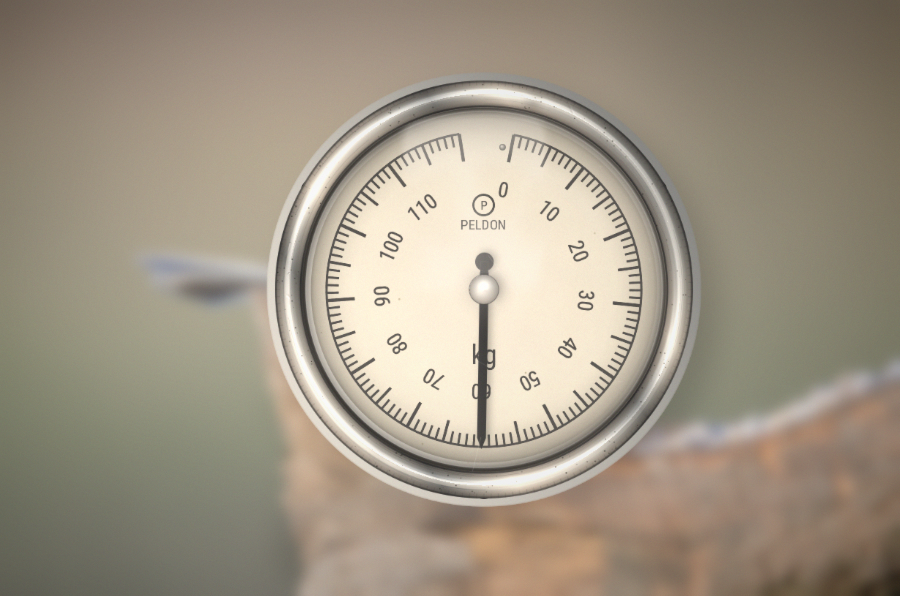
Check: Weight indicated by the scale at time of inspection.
60 kg
